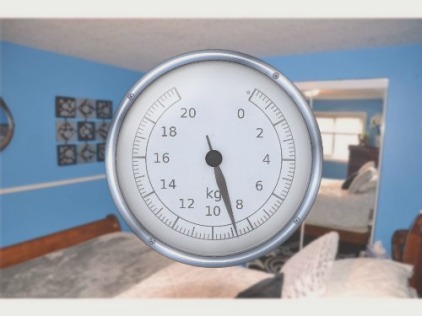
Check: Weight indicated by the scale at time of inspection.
8.8 kg
